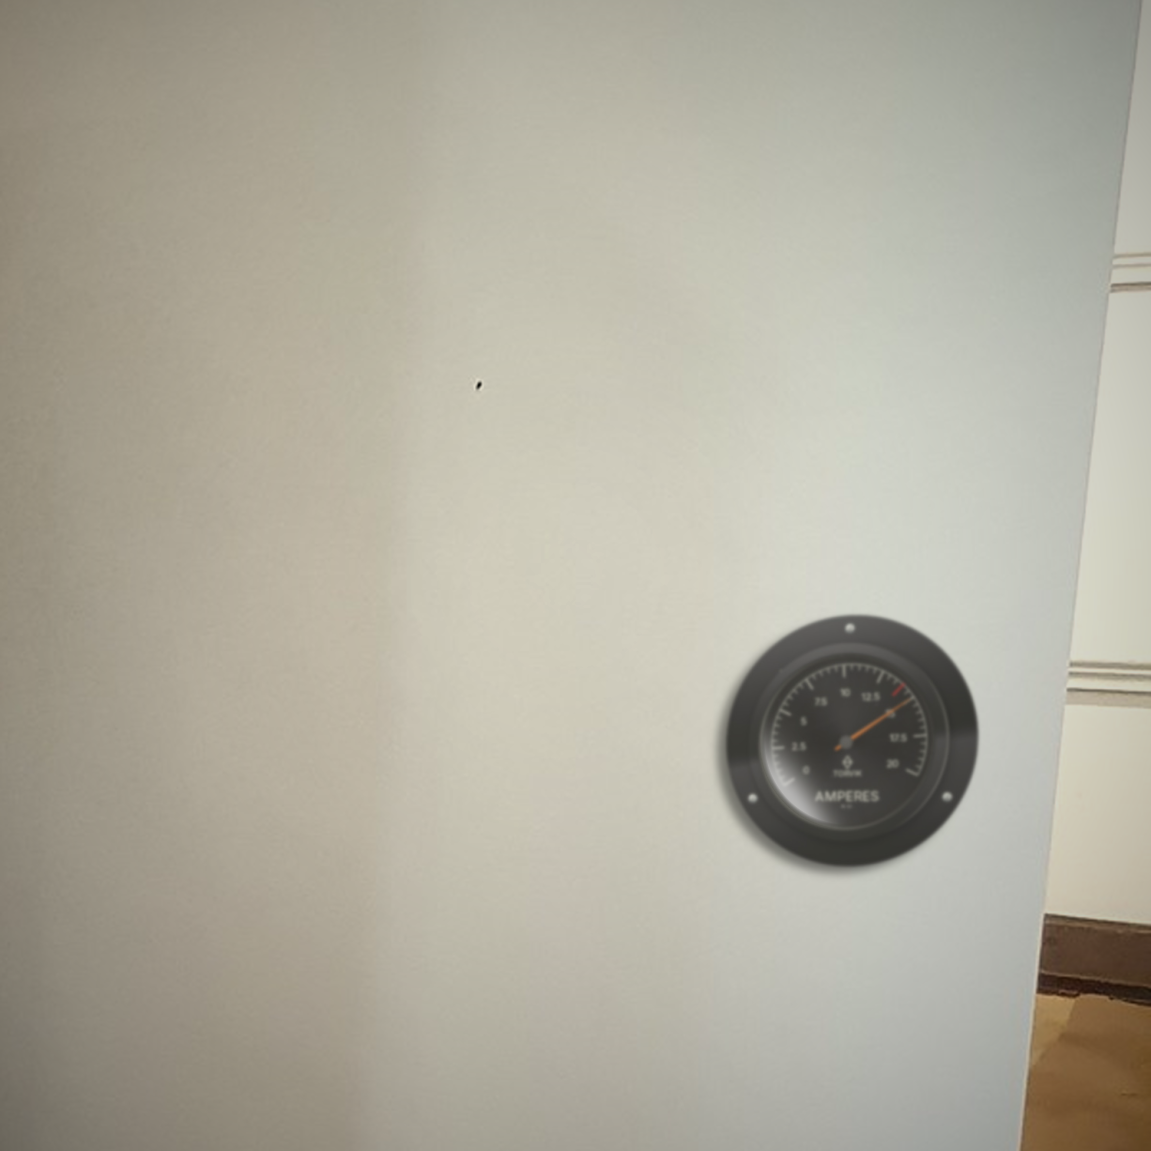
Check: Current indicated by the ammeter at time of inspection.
15 A
